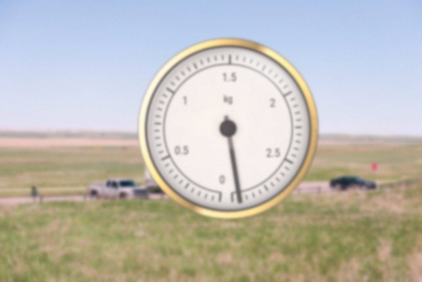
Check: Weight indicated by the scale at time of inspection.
2.95 kg
